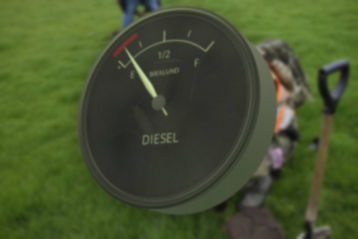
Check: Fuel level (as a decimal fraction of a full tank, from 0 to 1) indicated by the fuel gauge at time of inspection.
0.125
